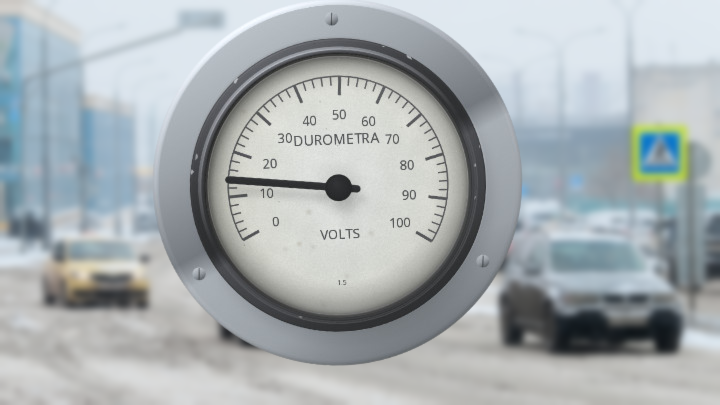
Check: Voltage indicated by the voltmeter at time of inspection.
14 V
